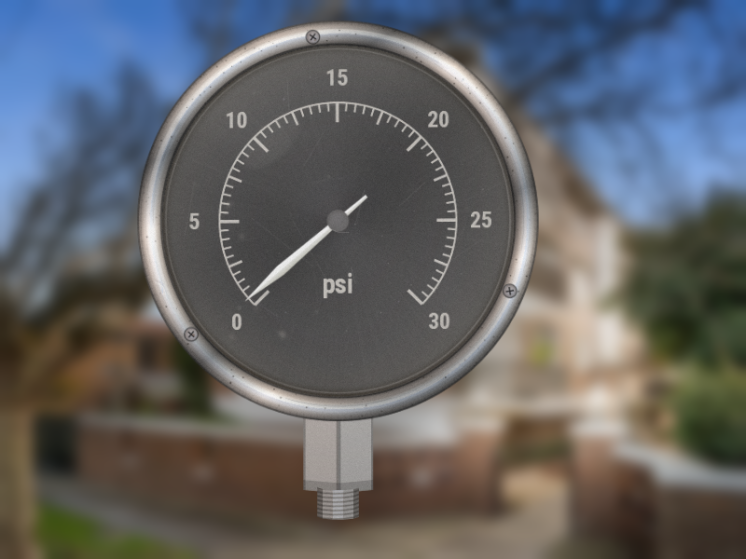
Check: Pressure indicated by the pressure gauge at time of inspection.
0.5 psi
